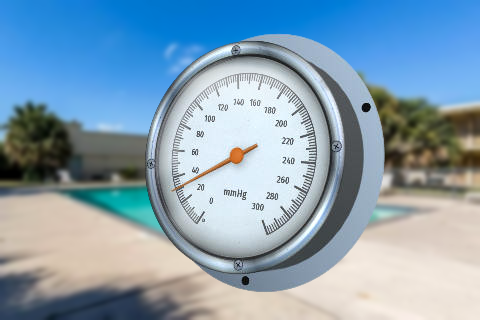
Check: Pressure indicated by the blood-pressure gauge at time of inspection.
30 mmHg
